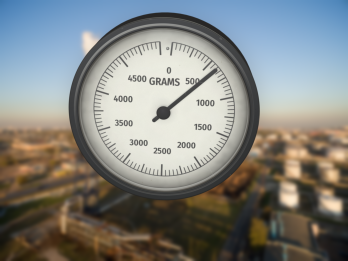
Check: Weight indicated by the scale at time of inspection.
600 g
